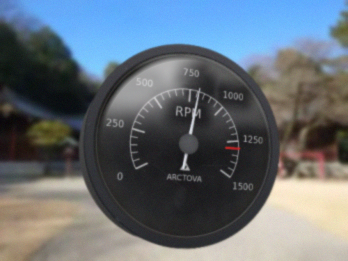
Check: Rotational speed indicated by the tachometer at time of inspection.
800 rpm
